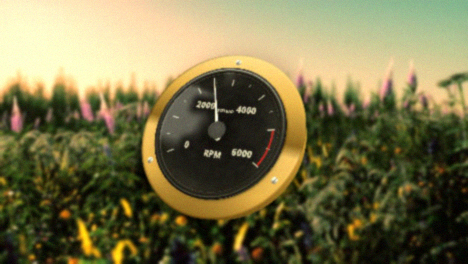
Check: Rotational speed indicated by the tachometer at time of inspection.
2500 rpm
